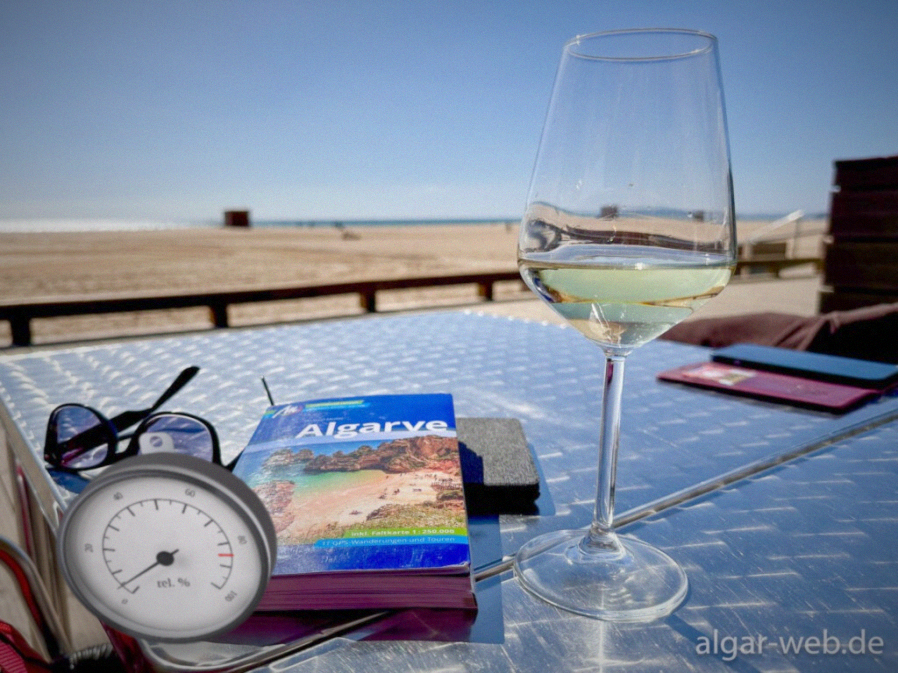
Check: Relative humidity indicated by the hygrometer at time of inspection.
5 %
